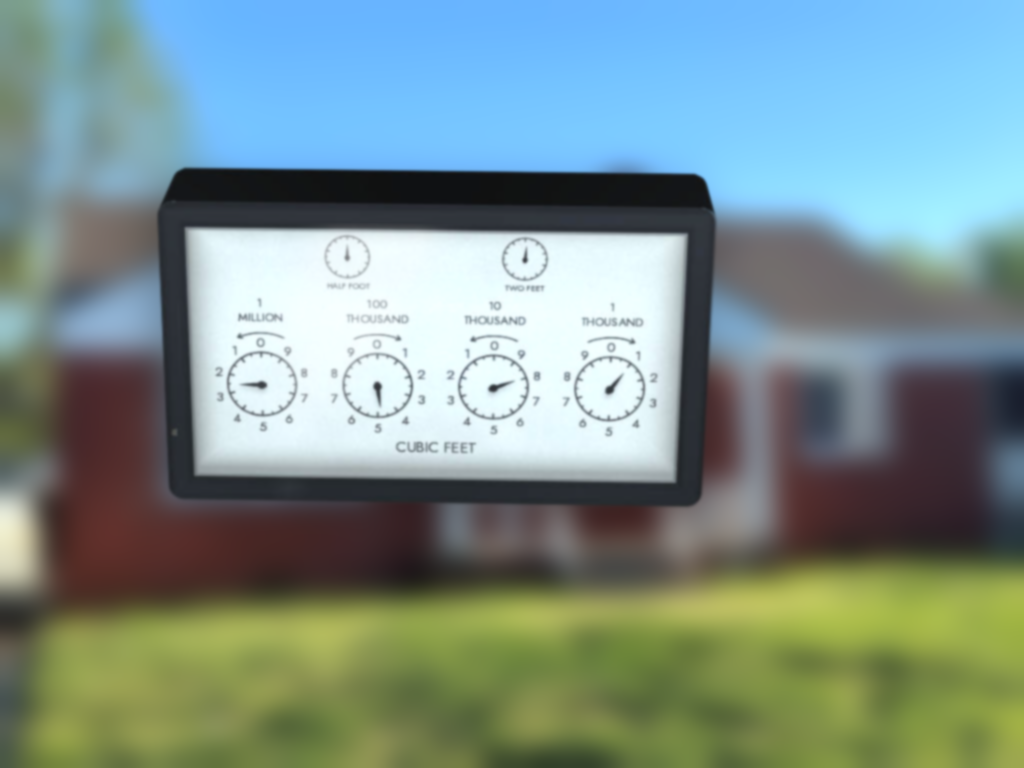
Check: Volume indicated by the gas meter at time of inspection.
248100 ft³
